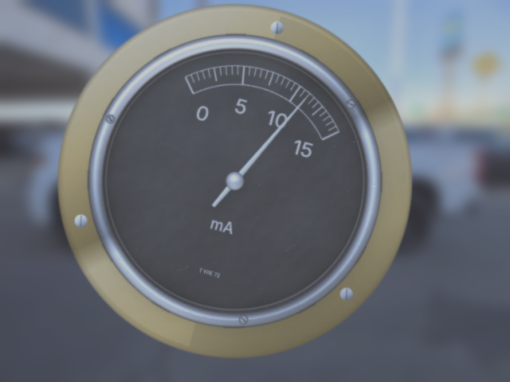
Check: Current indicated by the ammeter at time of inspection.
11 mA
